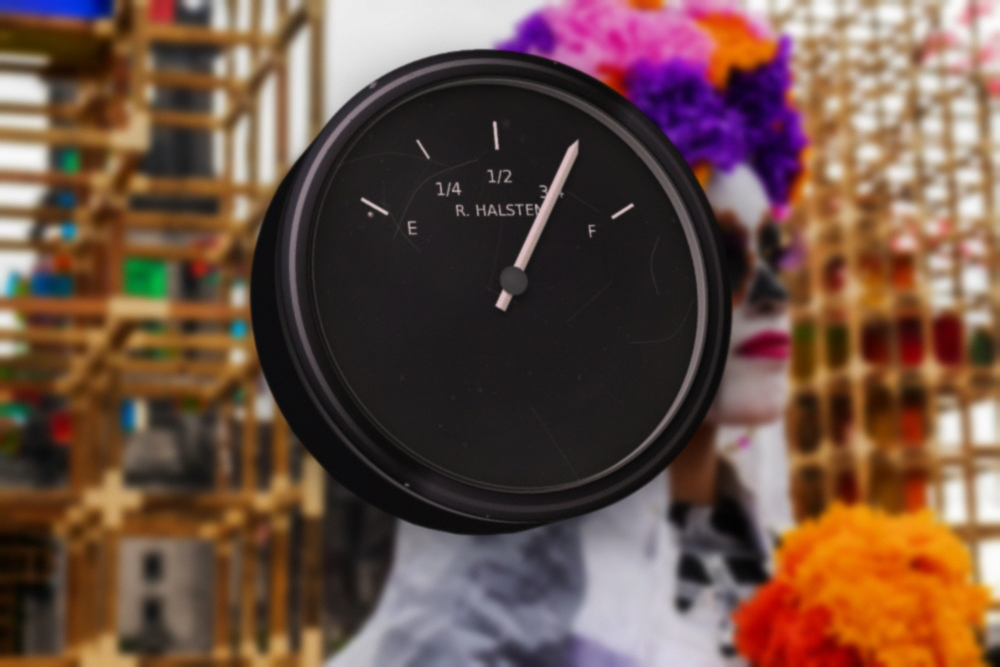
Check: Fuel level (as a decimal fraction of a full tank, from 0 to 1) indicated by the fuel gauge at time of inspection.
0.75
